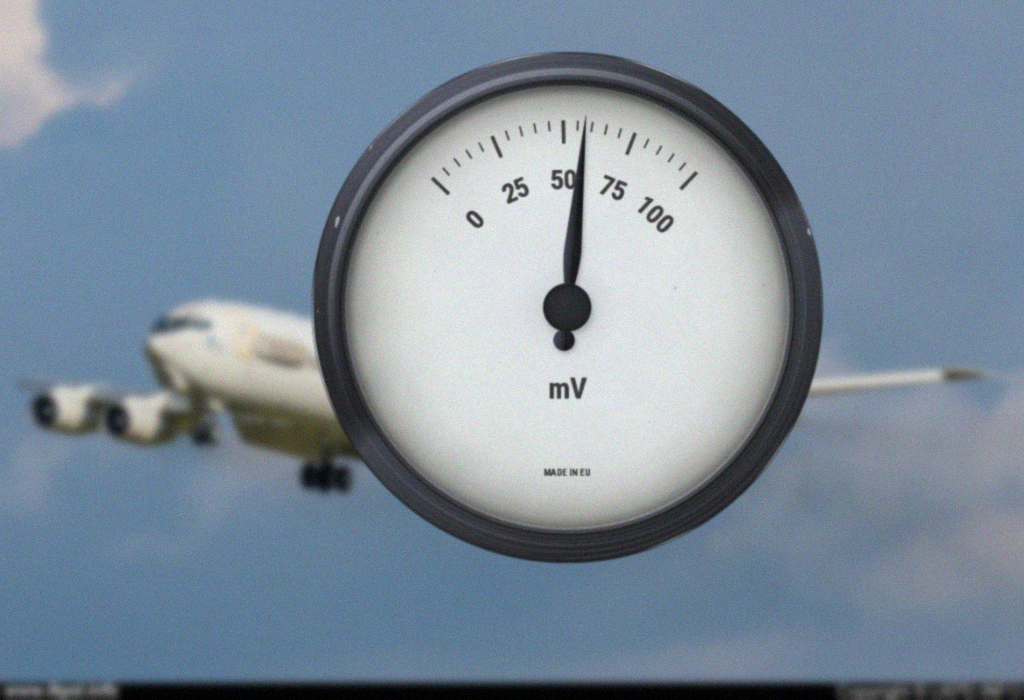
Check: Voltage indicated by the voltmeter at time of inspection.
57.5 mV
